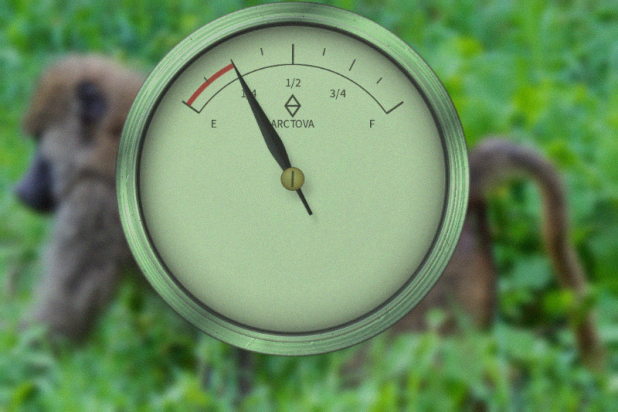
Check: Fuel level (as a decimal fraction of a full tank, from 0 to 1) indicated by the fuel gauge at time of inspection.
0.25
